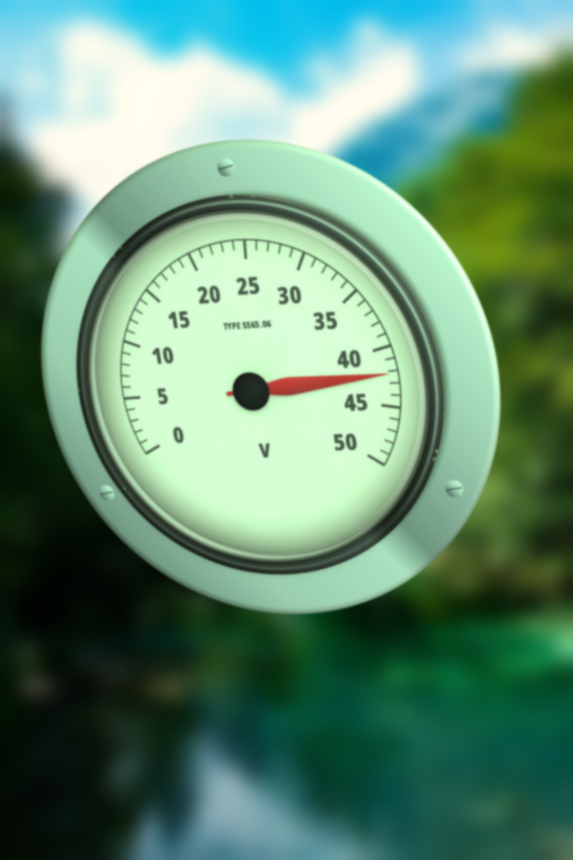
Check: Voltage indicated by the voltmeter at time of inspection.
42 V
